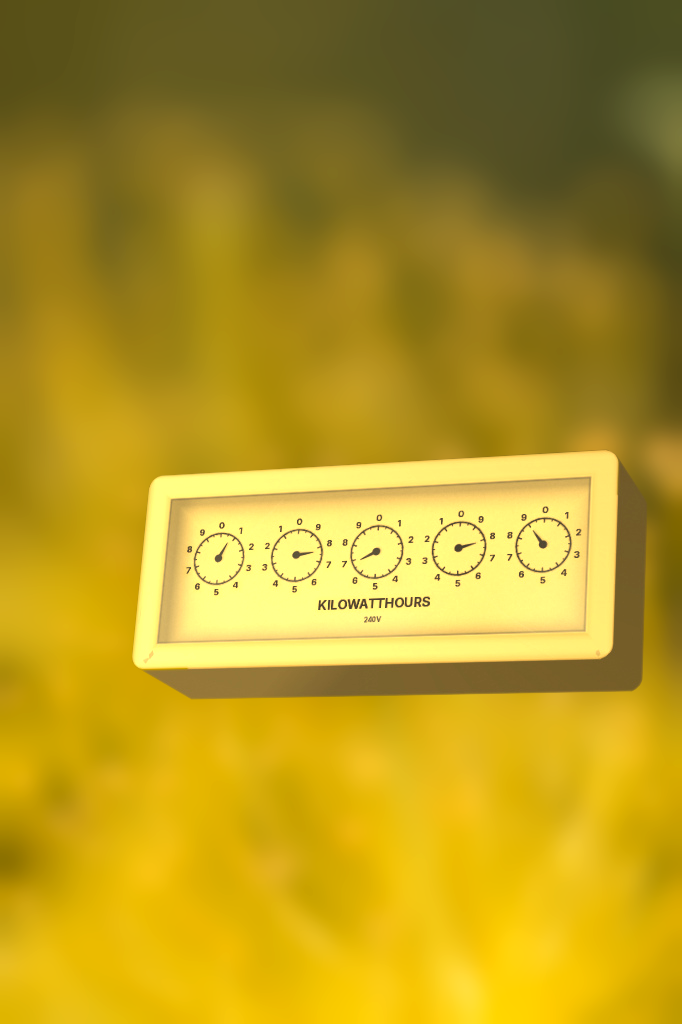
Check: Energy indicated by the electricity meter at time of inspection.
7679 kWh
